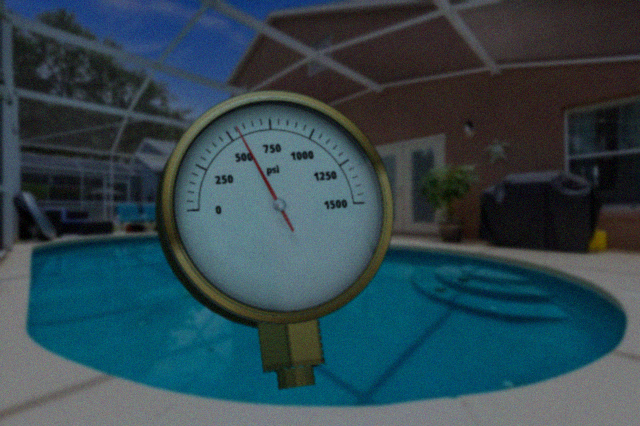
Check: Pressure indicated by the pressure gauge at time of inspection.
550 psi
